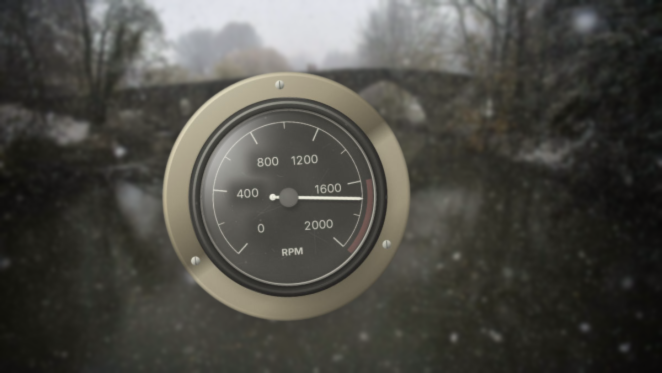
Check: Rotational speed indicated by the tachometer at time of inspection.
1700 rpm
